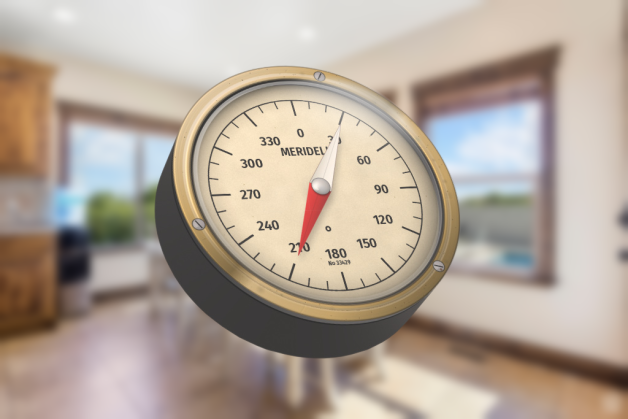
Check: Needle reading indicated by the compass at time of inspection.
210 °
